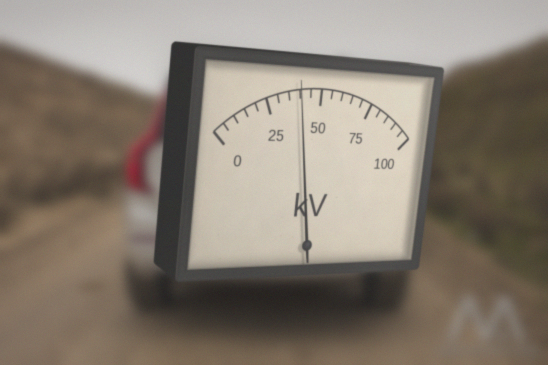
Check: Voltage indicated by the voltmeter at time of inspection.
40 kV
